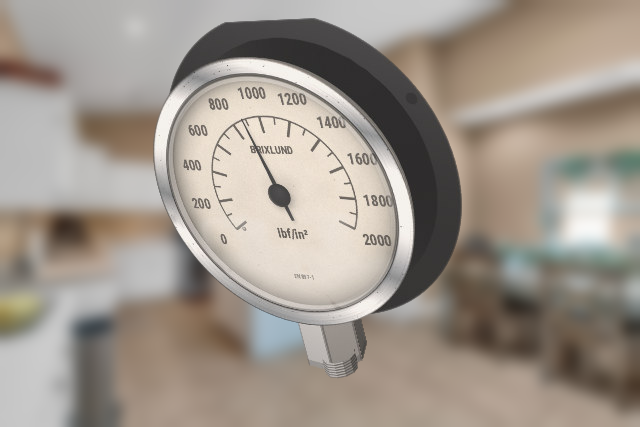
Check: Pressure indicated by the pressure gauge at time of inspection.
900 psi
